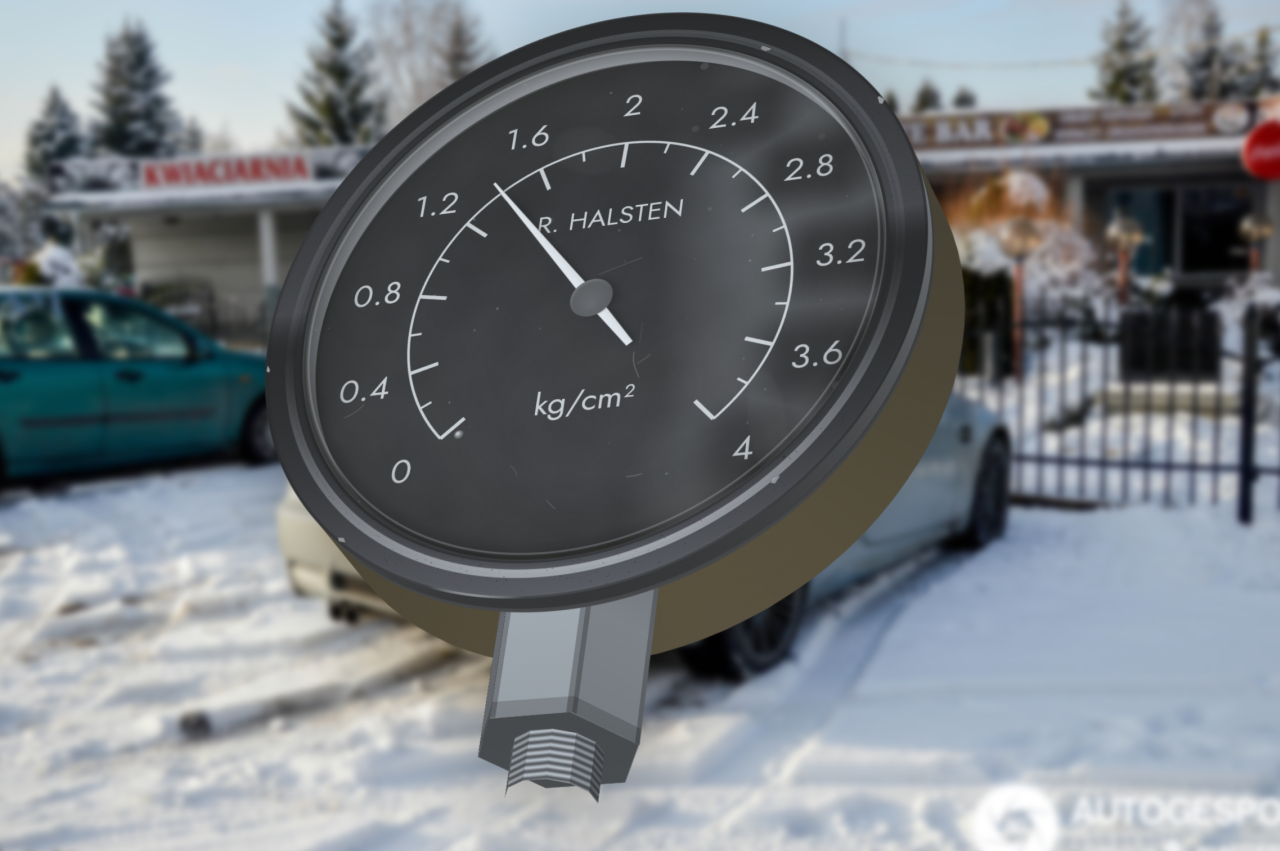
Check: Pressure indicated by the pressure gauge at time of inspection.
1.4 kg/cm²
